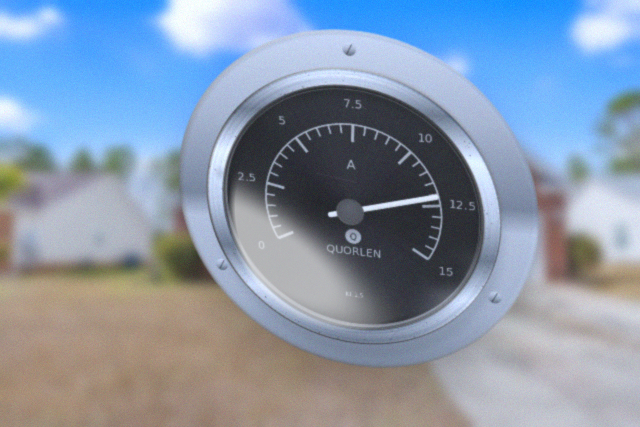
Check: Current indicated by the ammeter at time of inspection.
12 A
